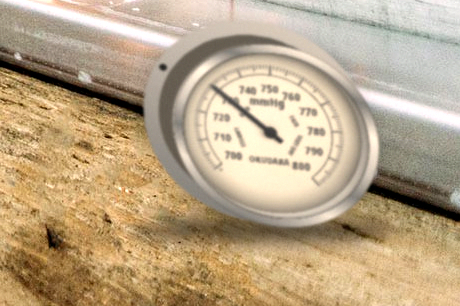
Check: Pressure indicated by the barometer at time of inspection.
730 mmHg
